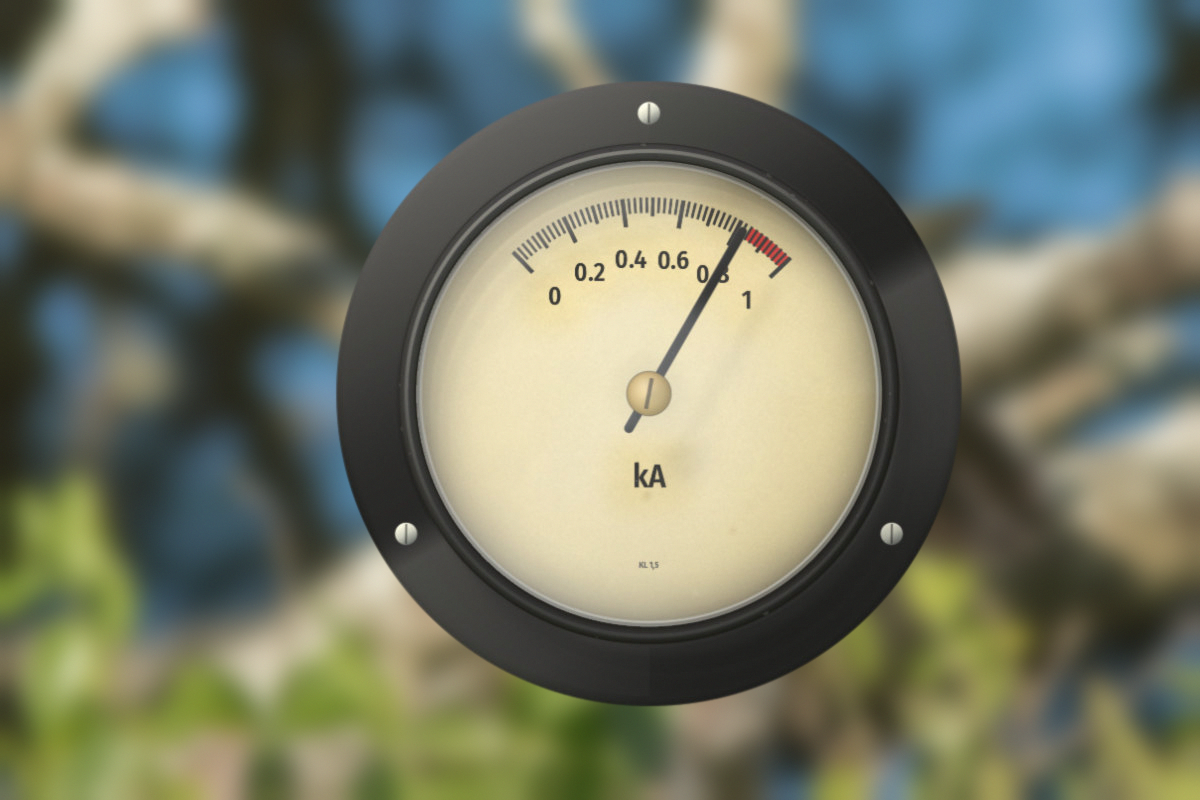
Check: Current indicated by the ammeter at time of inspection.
0.82 kA
